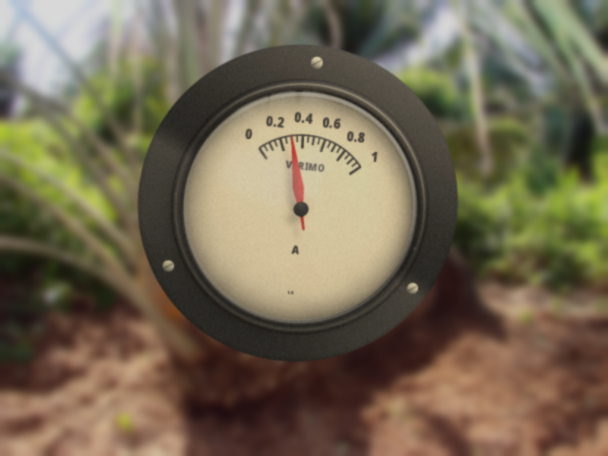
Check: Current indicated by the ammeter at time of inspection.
0.3 A
